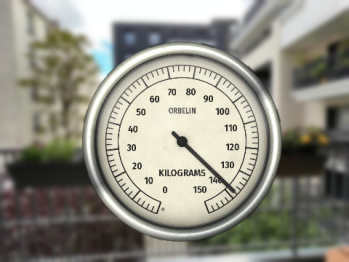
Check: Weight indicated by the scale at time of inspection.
138 kg
